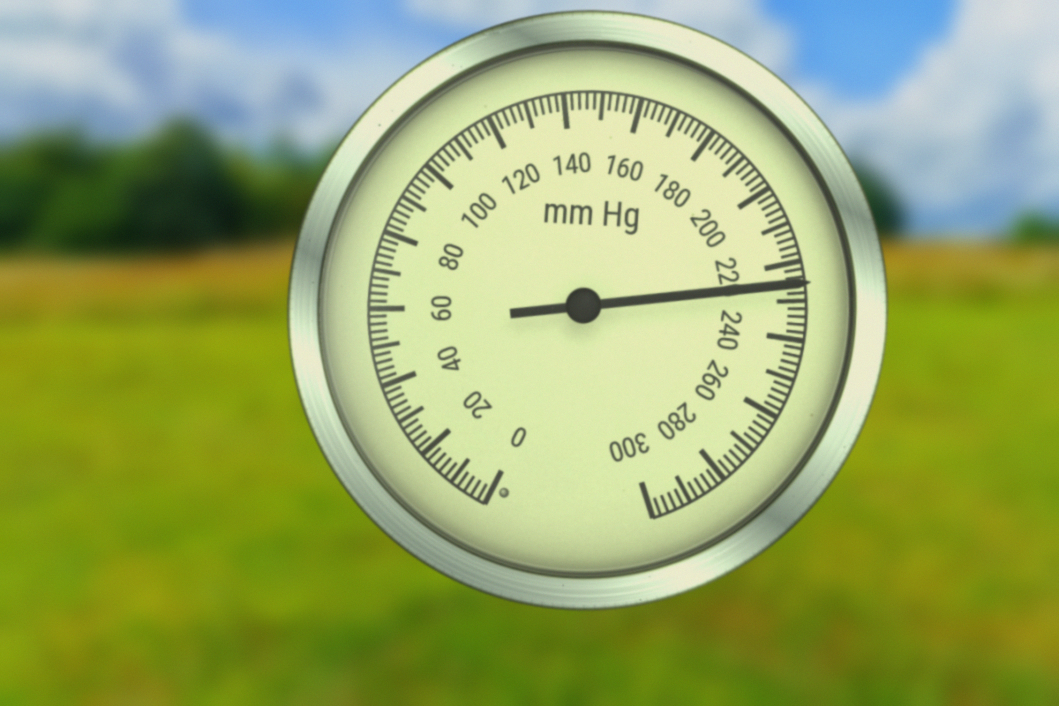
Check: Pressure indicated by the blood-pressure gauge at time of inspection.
226 mmHg
